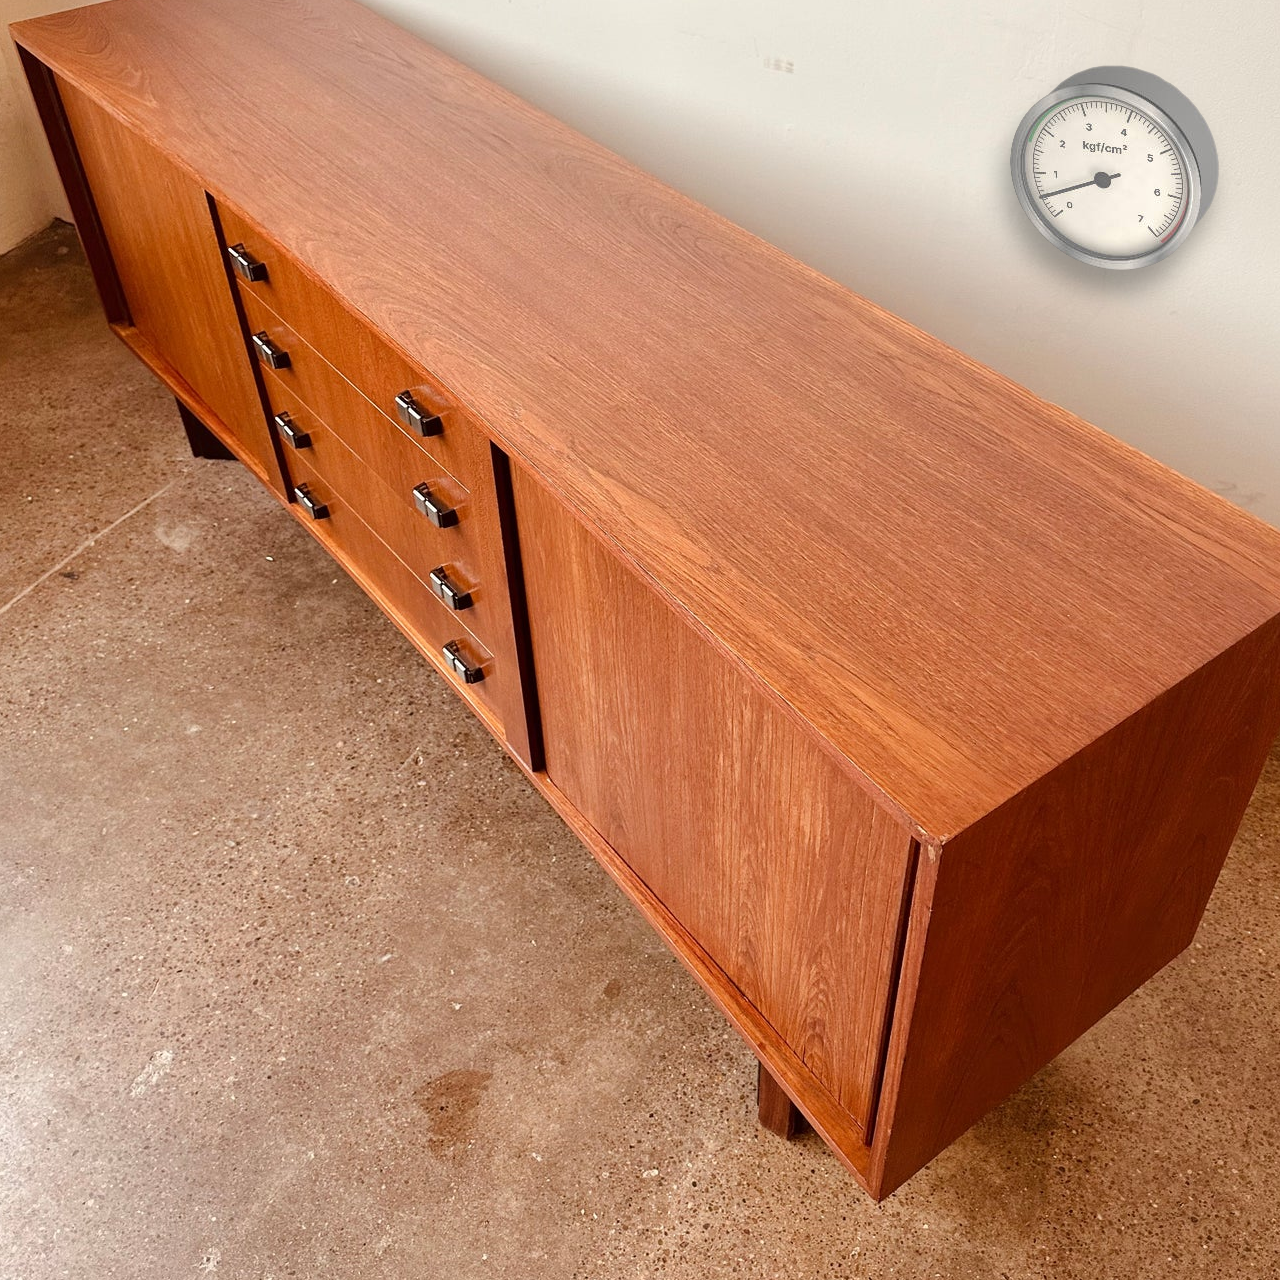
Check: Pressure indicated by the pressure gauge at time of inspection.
0.5 kg/cm²
